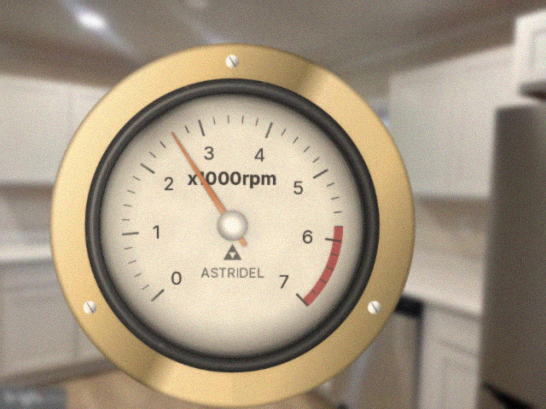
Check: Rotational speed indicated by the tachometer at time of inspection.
2600 rpm
